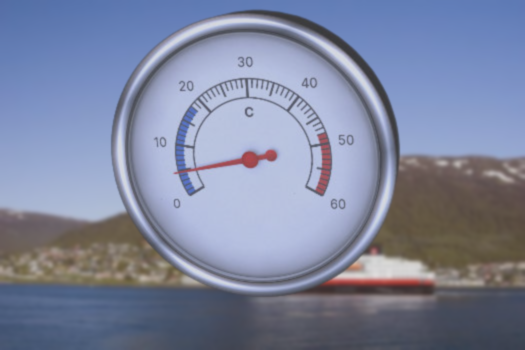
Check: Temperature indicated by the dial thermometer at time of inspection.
5 °C
